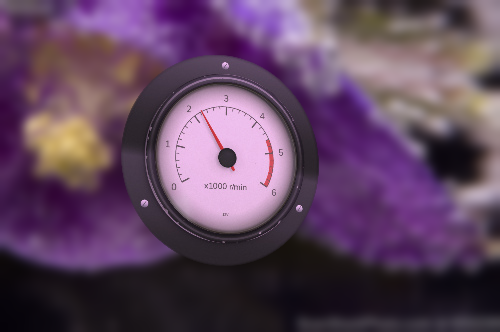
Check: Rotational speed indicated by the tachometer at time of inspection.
2200 rpm
